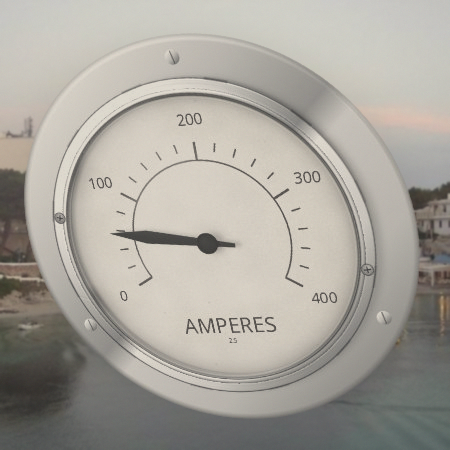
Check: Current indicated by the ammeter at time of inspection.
60 A
